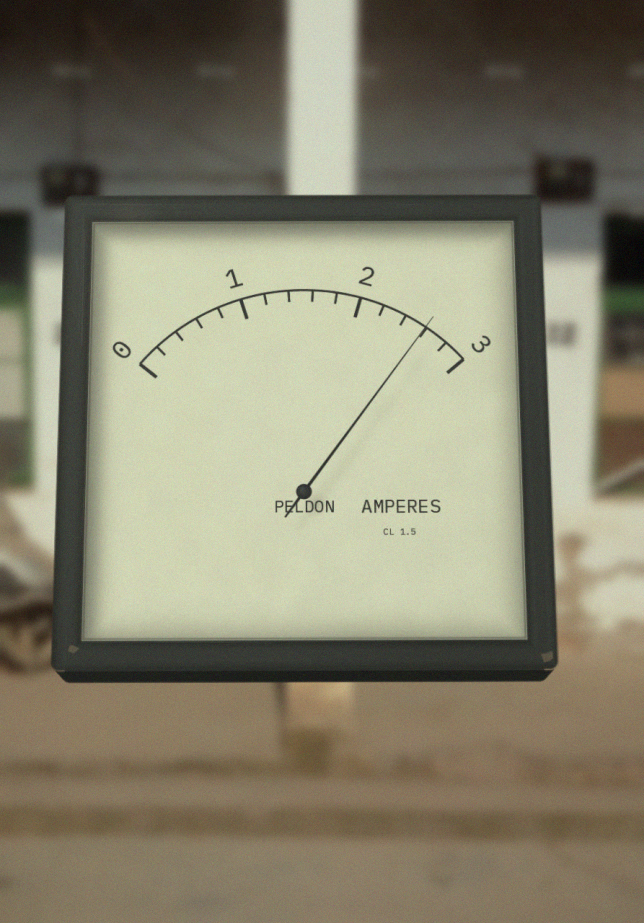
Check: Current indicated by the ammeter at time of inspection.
2.6 A
